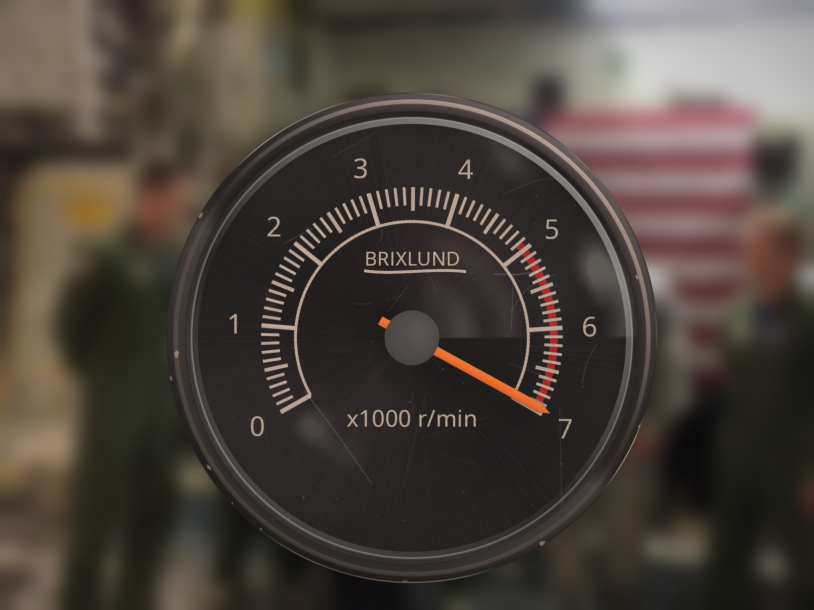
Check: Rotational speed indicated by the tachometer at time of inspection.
6950 rpm
